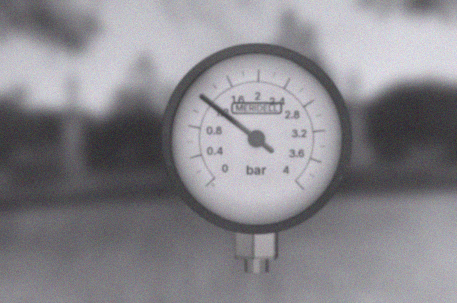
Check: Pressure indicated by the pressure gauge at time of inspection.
1.2 bar
